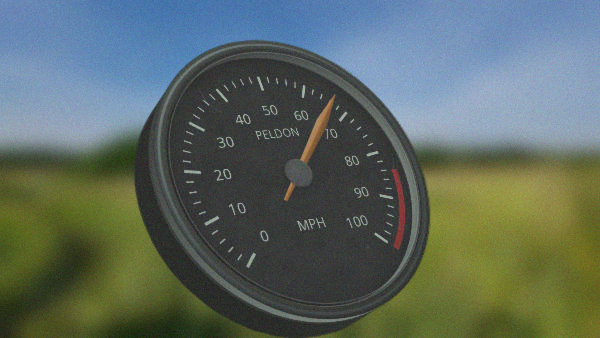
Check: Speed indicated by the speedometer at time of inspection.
66 mph
